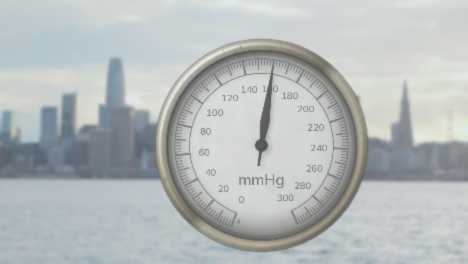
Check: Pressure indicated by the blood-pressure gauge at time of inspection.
160 mmHg
